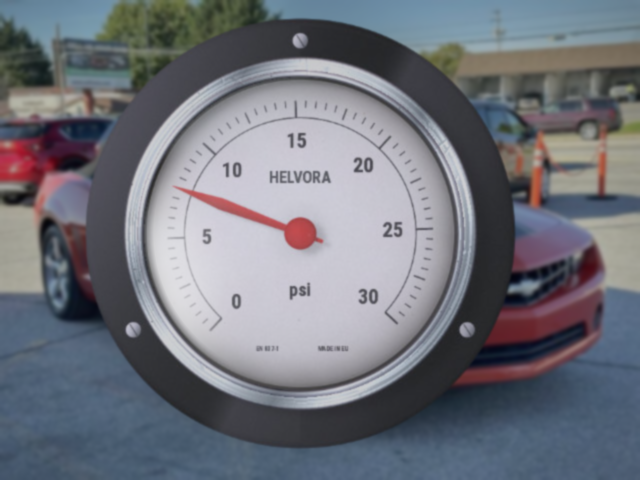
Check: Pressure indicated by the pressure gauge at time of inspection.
7.5 psi
